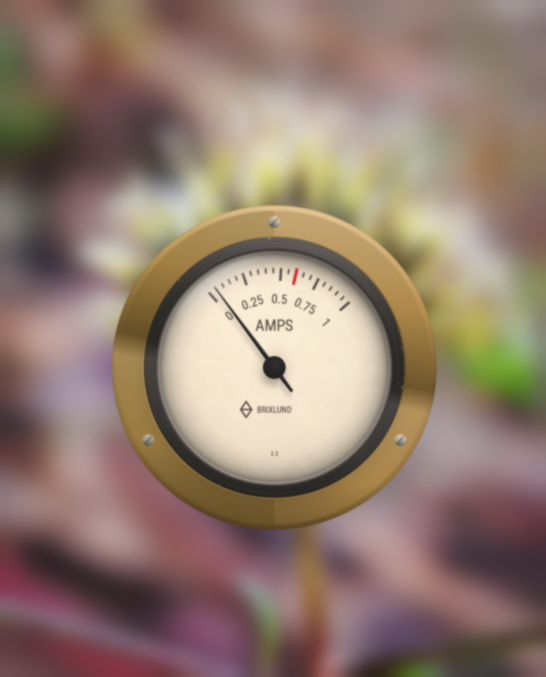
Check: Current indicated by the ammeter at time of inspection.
0.05 A
